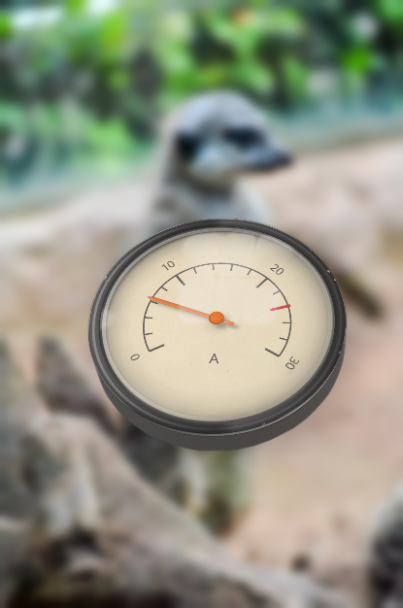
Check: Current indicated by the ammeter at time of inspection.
6 A
